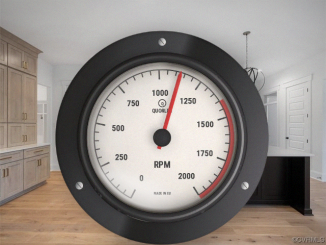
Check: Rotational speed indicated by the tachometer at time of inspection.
1125 rpm
